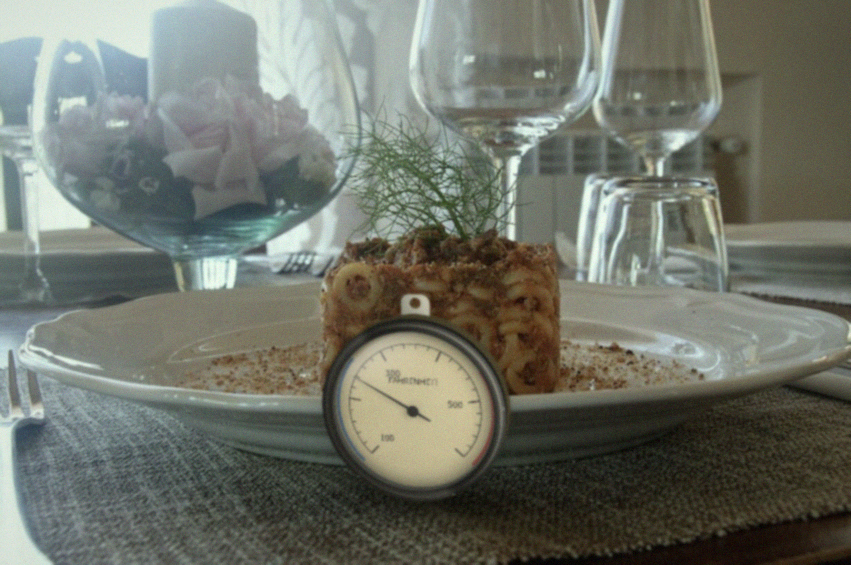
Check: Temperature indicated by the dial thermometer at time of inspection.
240 °F
